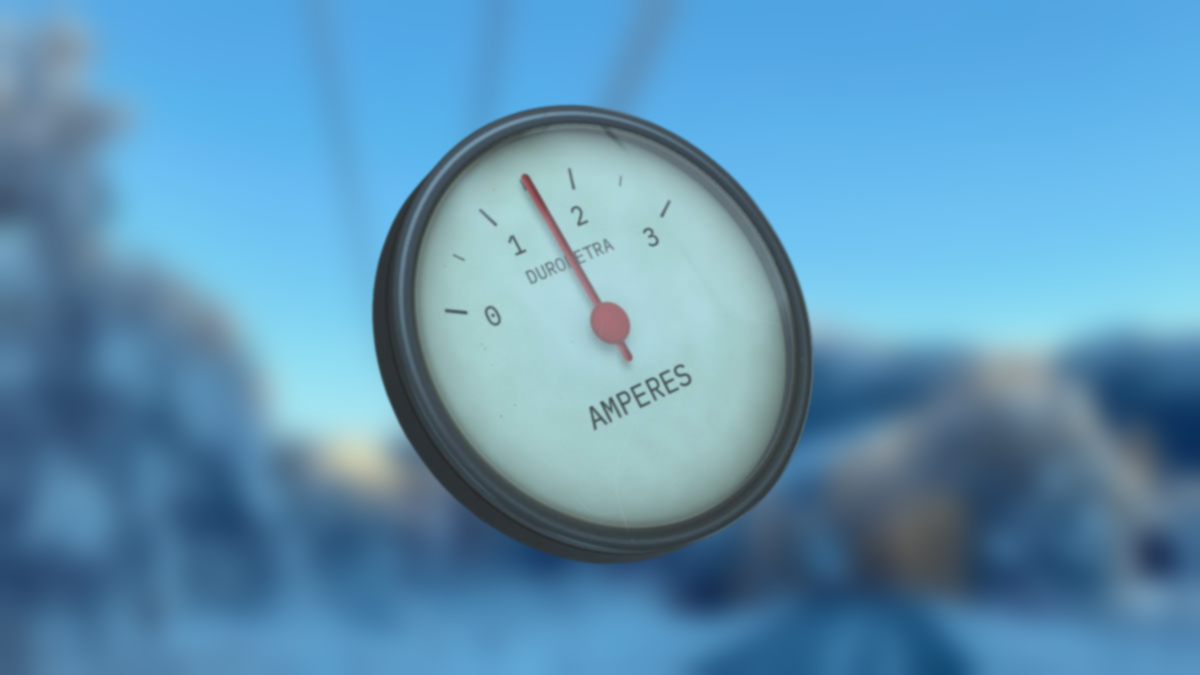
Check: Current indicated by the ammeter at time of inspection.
1.5 A
